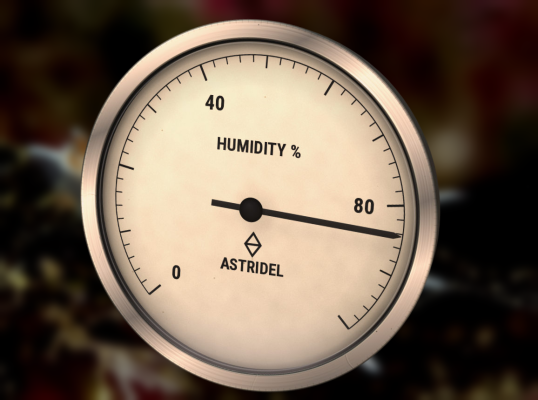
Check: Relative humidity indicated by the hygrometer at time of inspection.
84 %
